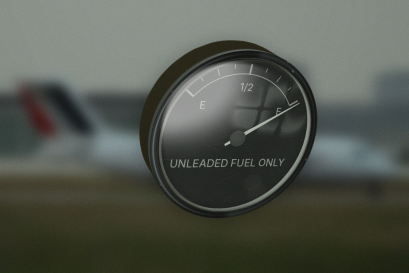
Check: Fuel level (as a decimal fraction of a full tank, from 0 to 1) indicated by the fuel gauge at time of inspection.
1
